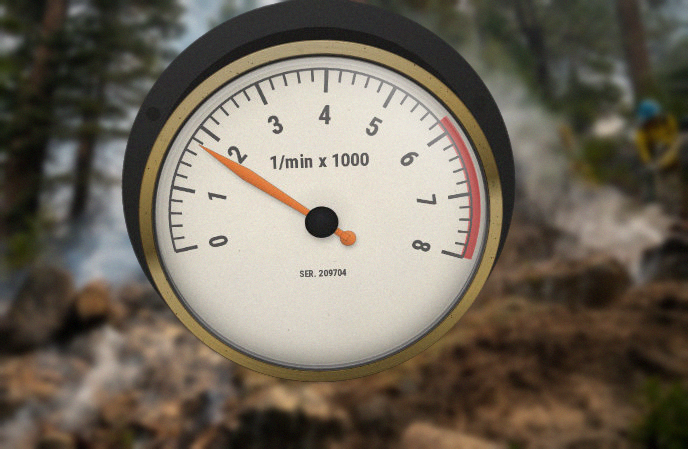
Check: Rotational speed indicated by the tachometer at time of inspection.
1800 rpm
